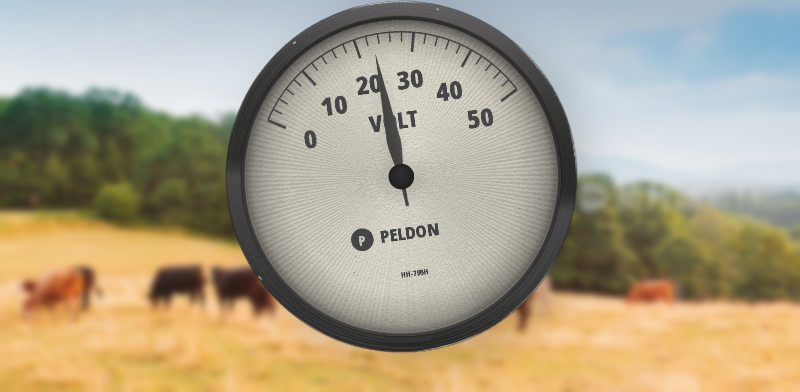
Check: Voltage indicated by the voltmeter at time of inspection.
23 V
